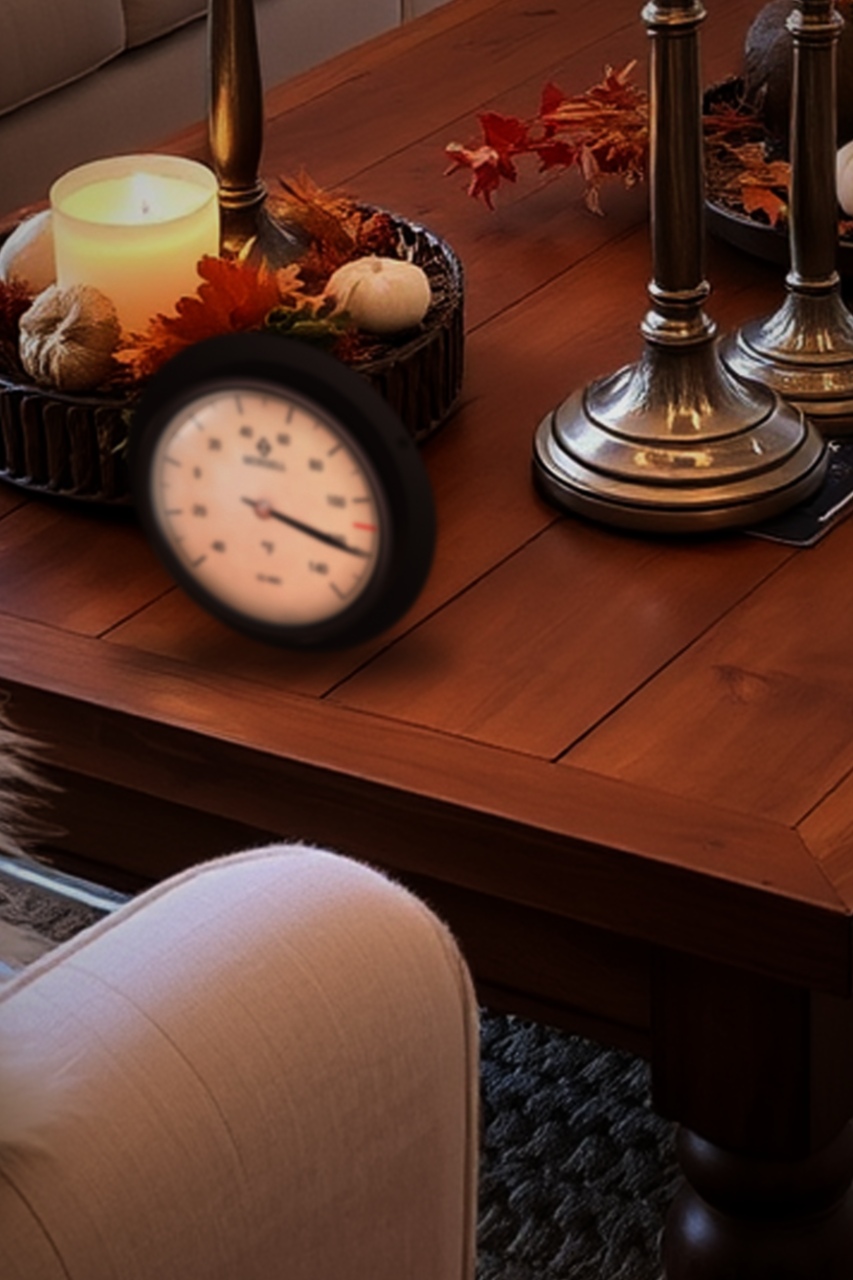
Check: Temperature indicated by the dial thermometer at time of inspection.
120 °F
